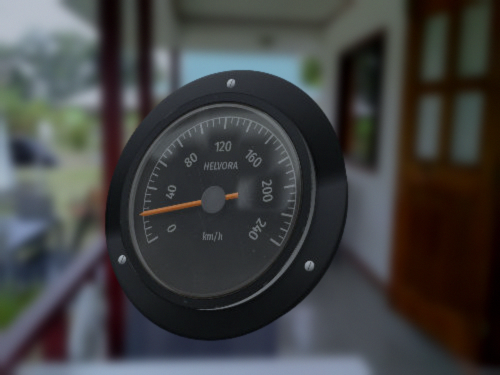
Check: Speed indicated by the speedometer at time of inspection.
20 km/h
